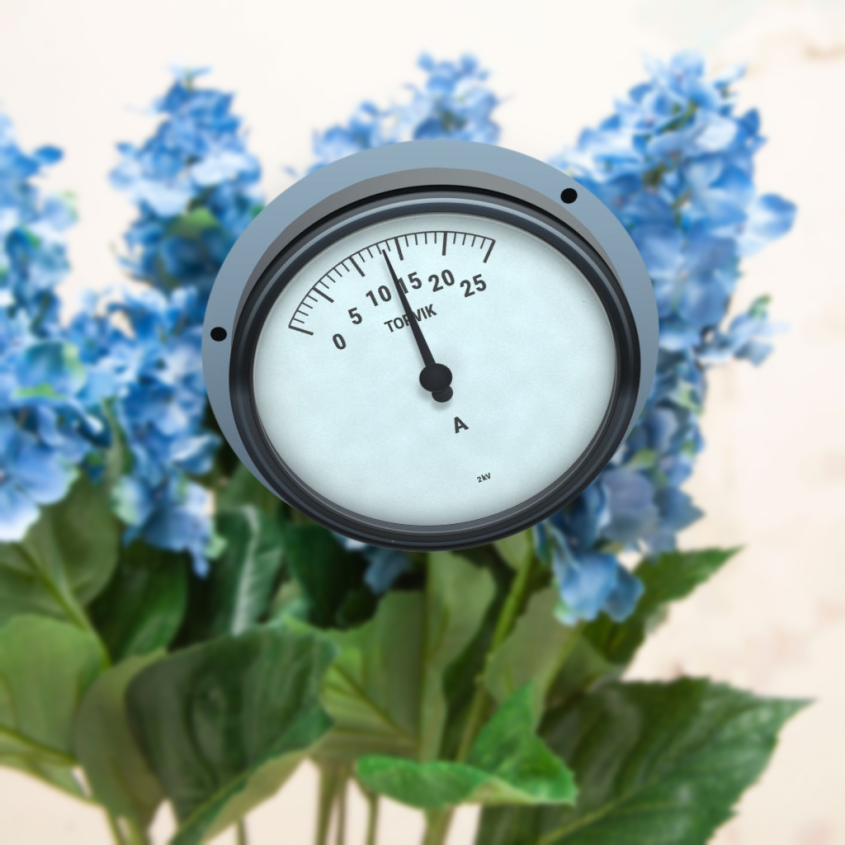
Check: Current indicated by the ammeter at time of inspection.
13.5 A
